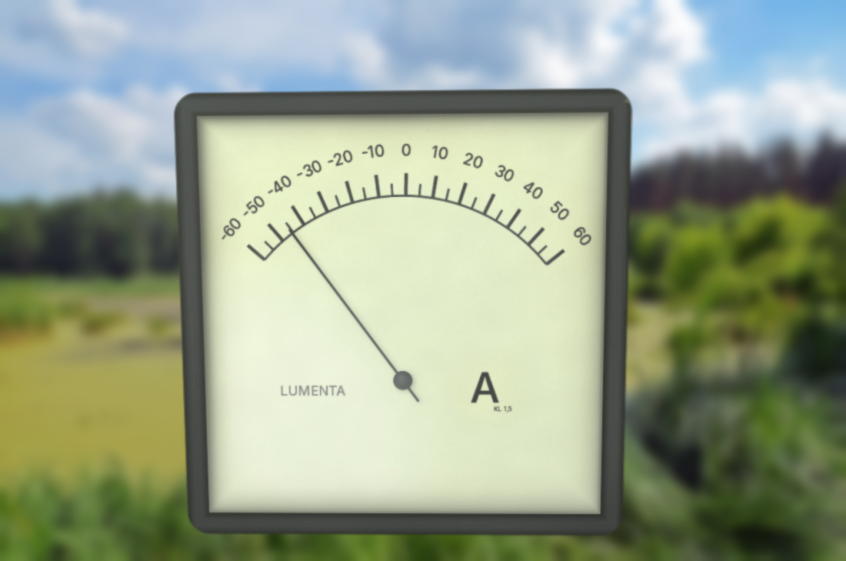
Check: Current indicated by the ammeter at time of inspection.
-45 A
